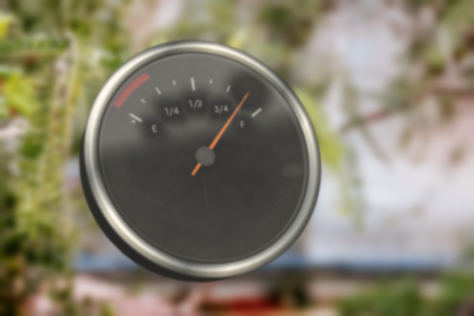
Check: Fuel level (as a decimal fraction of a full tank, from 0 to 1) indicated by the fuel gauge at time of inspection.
0.875
